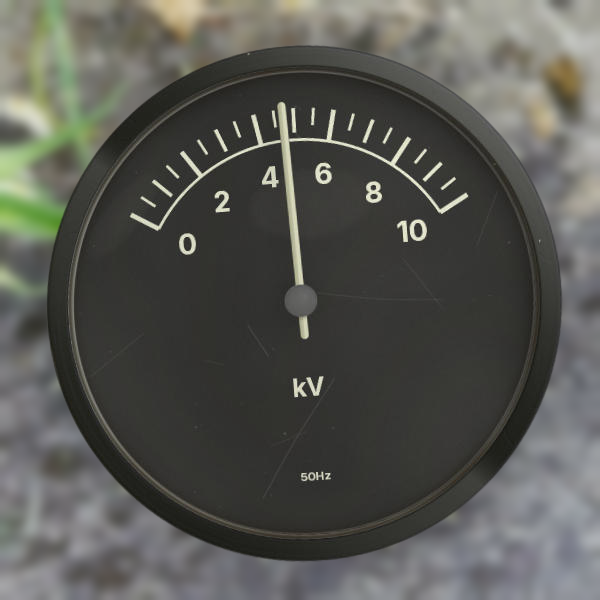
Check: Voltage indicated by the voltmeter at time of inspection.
4.75 kV
